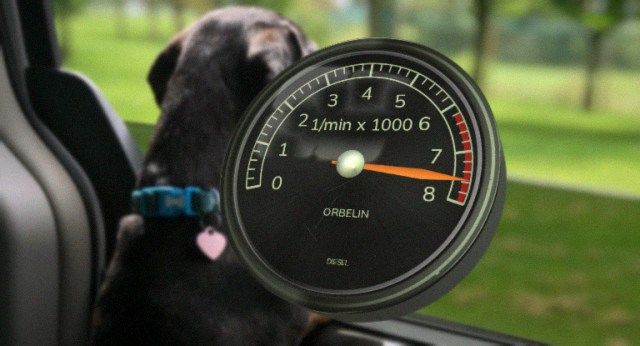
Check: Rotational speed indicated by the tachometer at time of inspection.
7600 rpm
